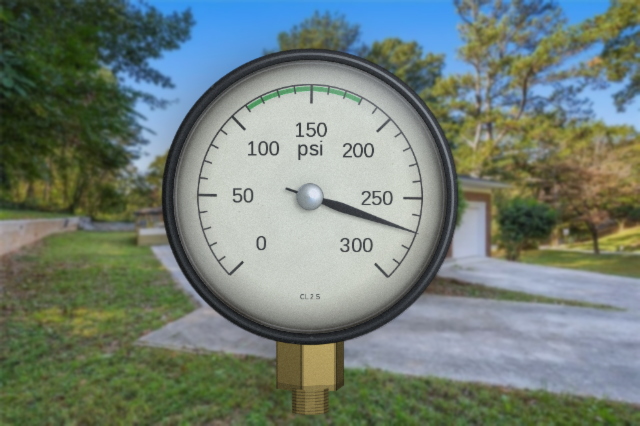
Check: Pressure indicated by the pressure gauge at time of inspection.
270 psi
